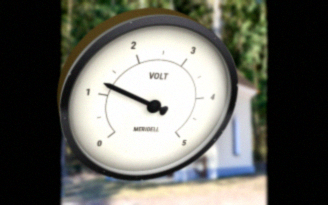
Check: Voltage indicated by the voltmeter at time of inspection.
1.25 V
